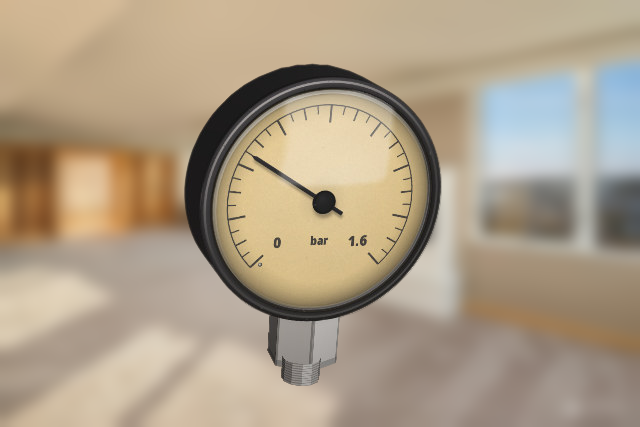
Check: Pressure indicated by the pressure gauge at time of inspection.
0.45 bar
